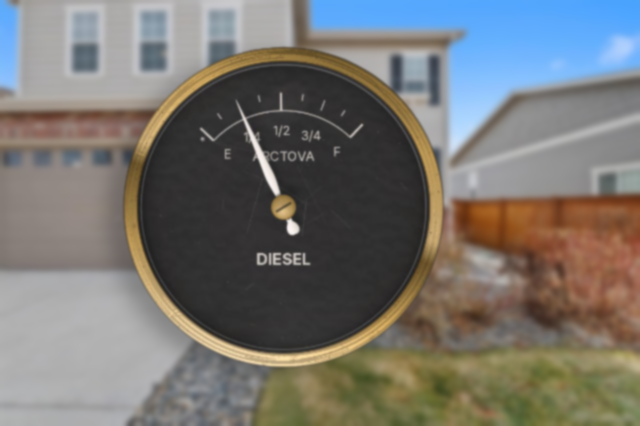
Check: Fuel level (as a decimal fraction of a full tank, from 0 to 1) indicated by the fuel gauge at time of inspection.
0.25
